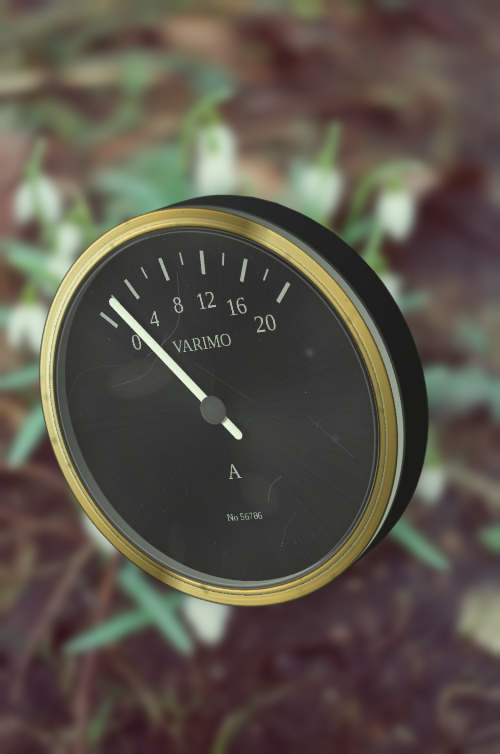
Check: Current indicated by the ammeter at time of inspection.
2 A
